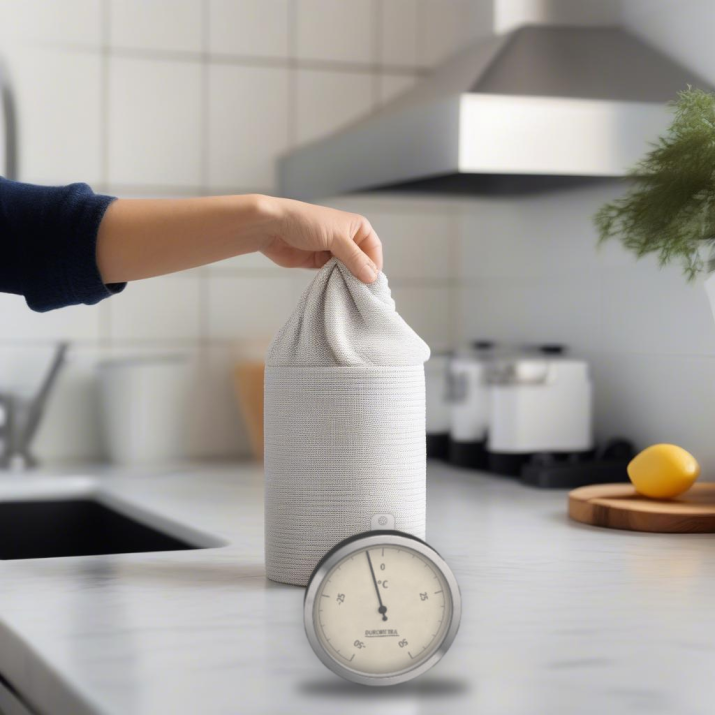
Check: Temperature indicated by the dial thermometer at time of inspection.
-5 °C
